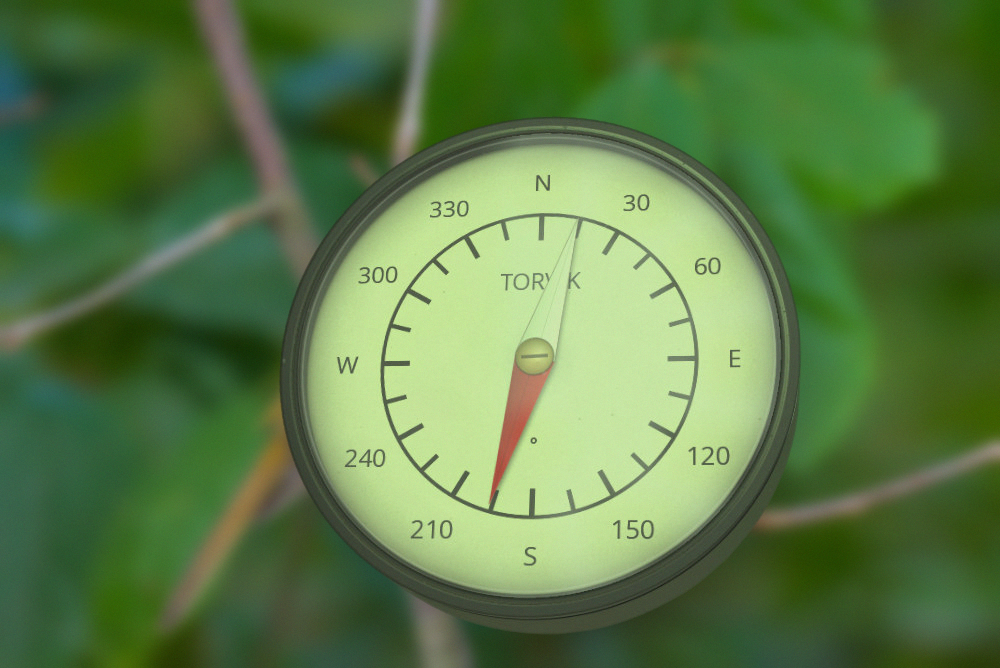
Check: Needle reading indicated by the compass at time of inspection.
195 °
